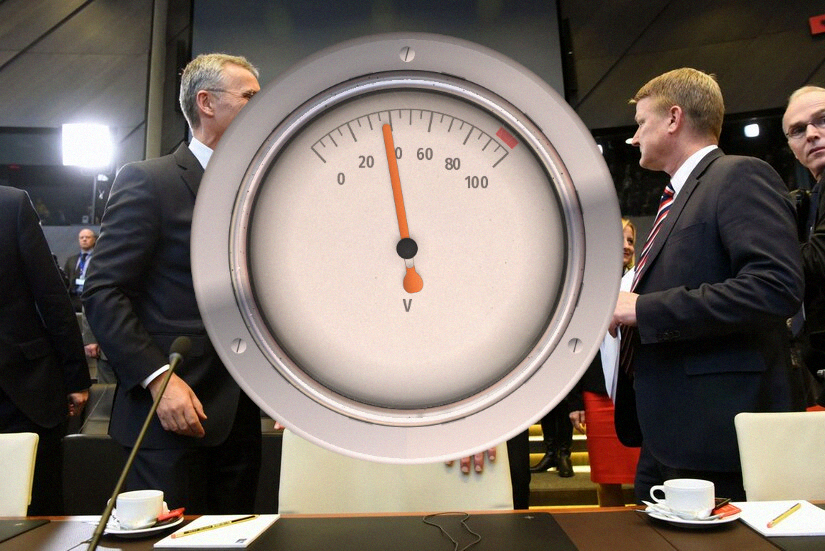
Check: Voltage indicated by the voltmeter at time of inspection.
37.5 V
